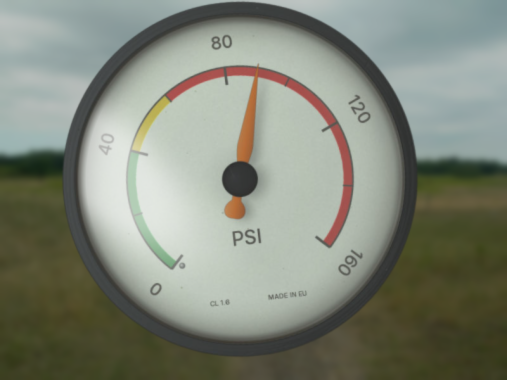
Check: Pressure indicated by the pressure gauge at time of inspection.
90 psi
